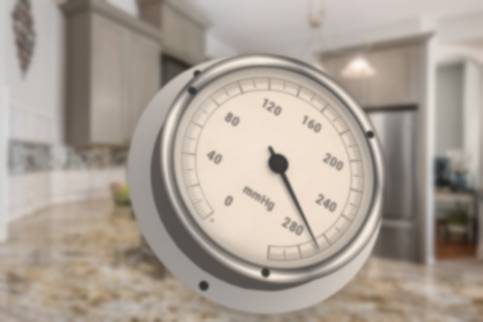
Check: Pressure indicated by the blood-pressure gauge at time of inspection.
270 mmHg
